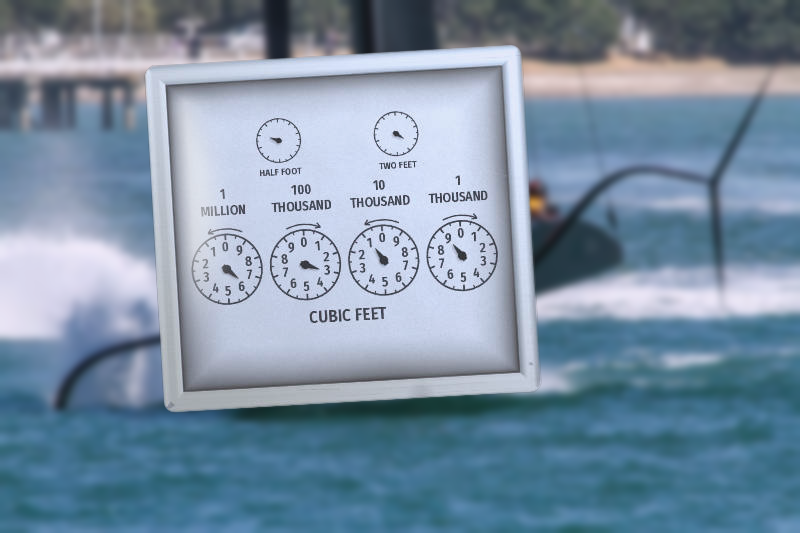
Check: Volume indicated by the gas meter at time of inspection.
630900 ft³
